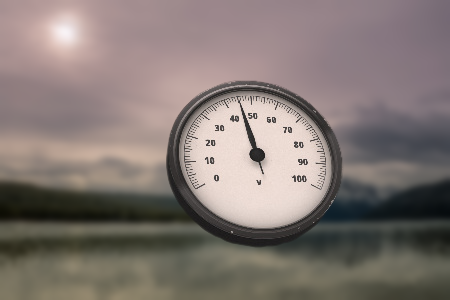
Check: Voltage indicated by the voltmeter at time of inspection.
45 V
